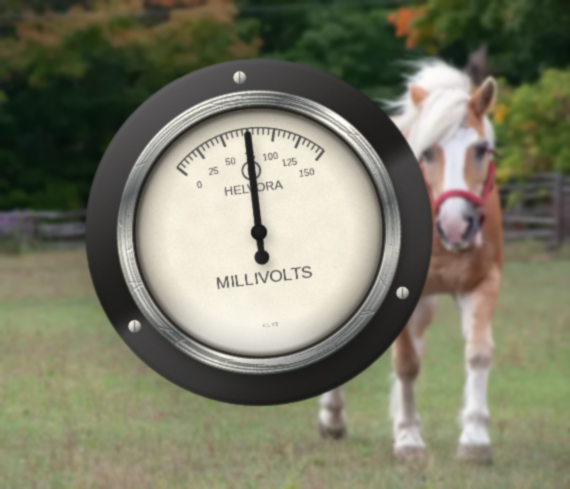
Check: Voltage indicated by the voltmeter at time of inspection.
75 mV
